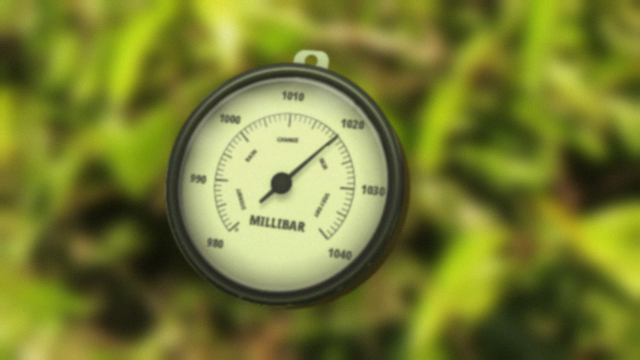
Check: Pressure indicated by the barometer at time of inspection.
1020 mbar
